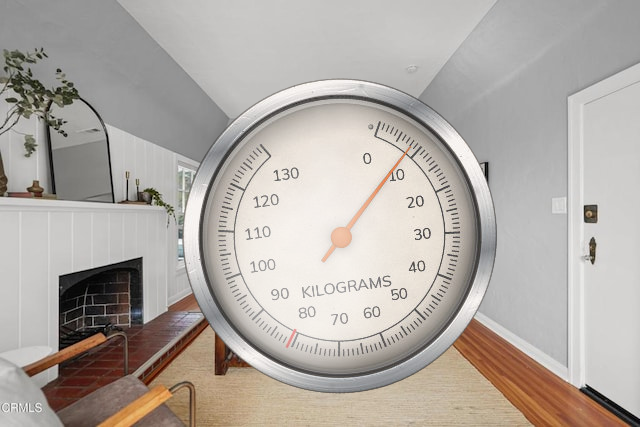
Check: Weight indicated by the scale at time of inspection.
8 kg
